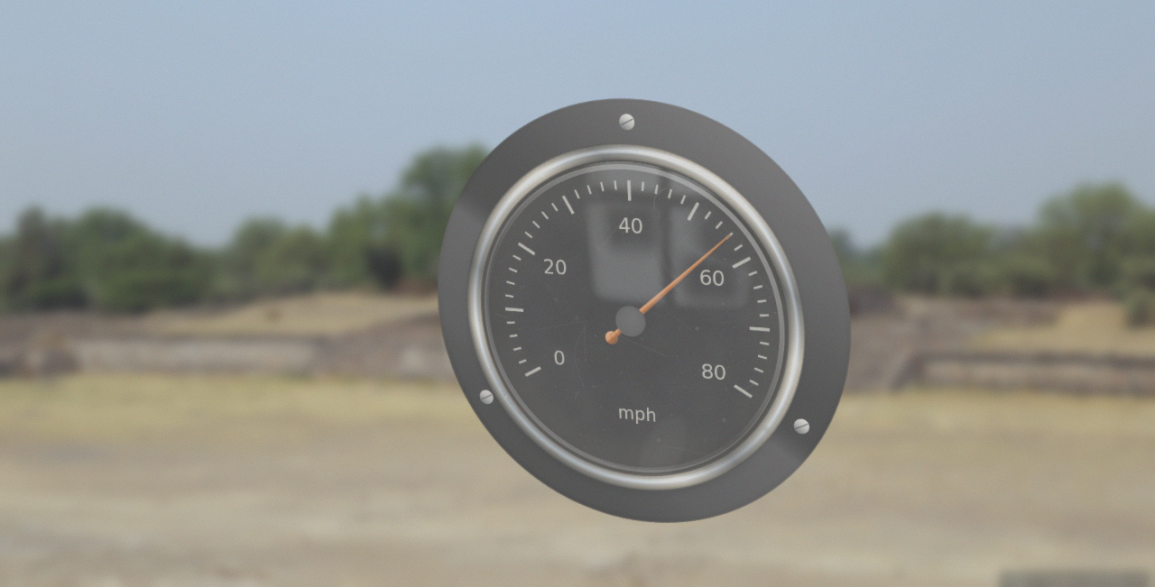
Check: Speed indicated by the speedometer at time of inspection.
56 mph
